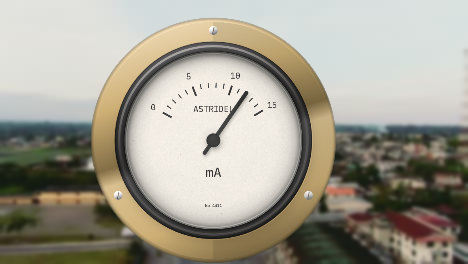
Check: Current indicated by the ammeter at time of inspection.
12 mA
